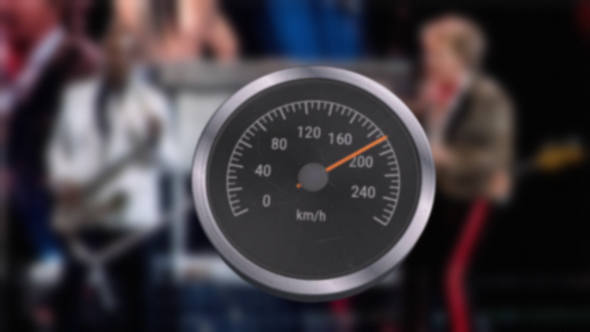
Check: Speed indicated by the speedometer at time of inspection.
190 km/h
